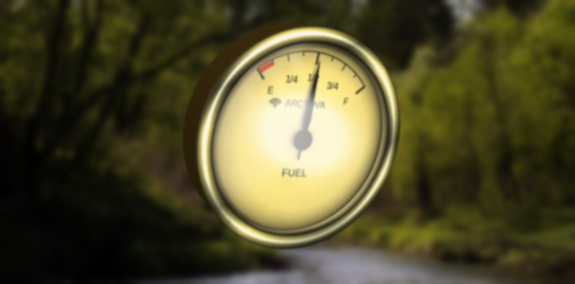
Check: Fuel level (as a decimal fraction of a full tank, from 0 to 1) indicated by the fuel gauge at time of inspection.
0.5
